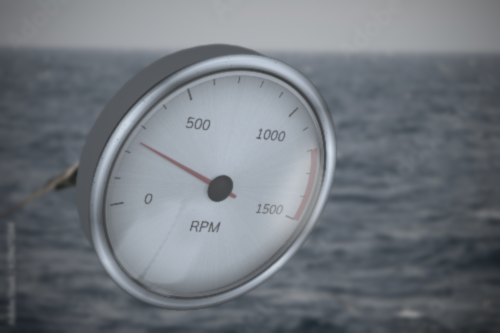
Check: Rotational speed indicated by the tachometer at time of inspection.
250 rpm
